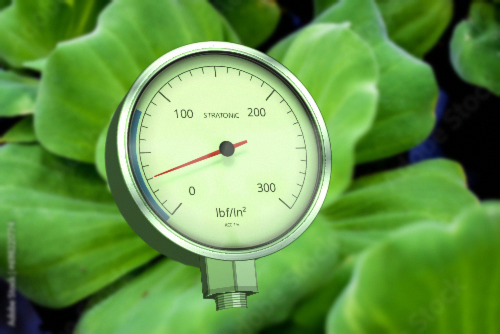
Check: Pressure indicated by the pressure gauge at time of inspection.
30 psi
